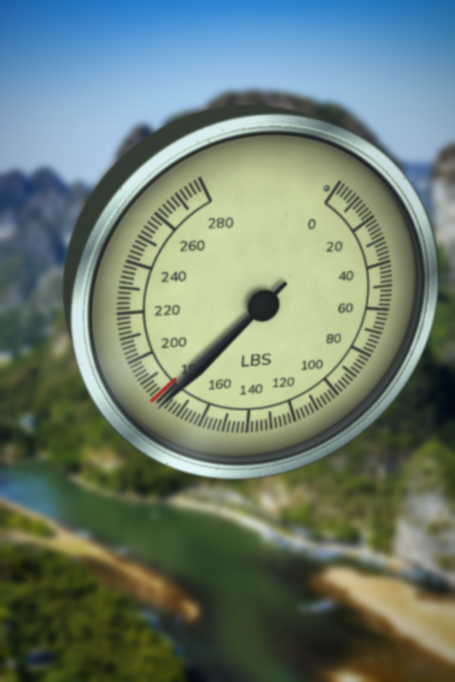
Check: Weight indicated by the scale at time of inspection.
180 lb
